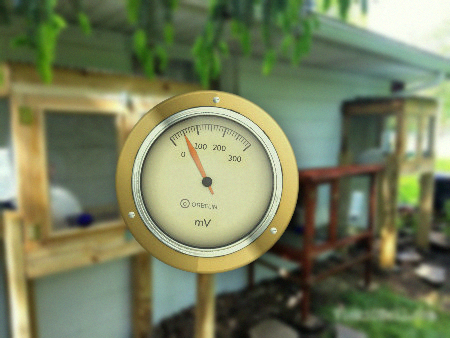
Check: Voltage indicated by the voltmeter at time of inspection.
50 mV
